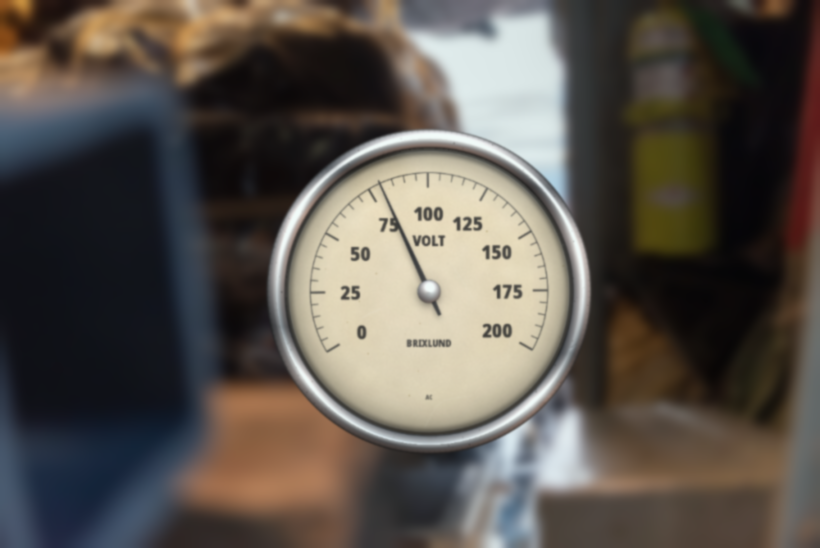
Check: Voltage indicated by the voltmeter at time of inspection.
80 V
